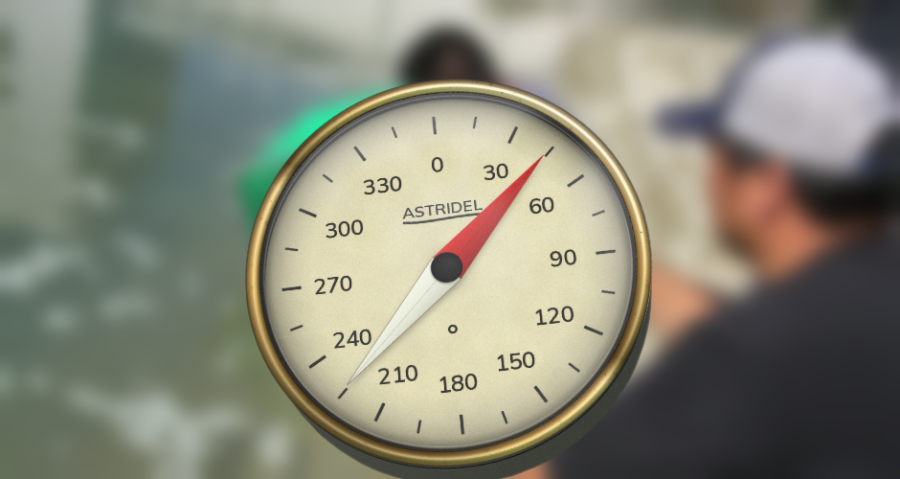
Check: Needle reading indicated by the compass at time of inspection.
45 °
